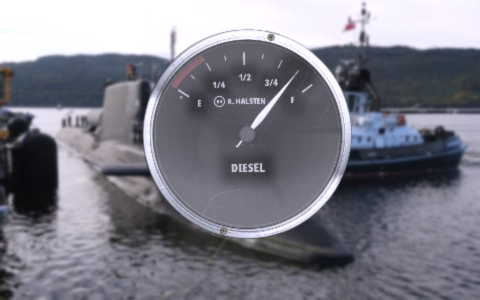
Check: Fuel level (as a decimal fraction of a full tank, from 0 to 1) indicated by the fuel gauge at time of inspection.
0.875
